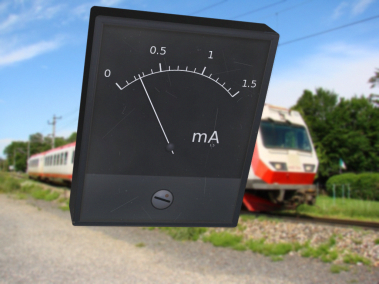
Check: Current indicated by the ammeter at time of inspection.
0.25 mA
